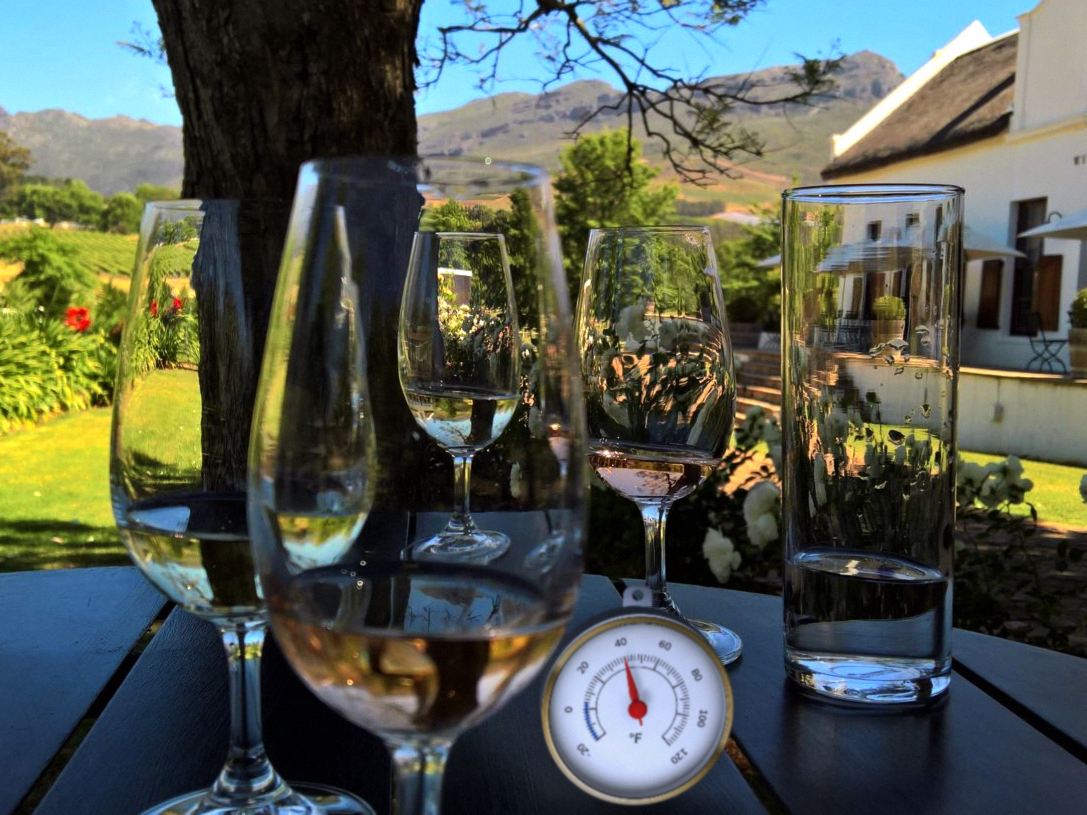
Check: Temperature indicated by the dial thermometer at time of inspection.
40 °F
